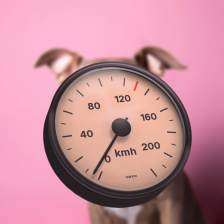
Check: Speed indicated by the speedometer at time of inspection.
5 km/h
